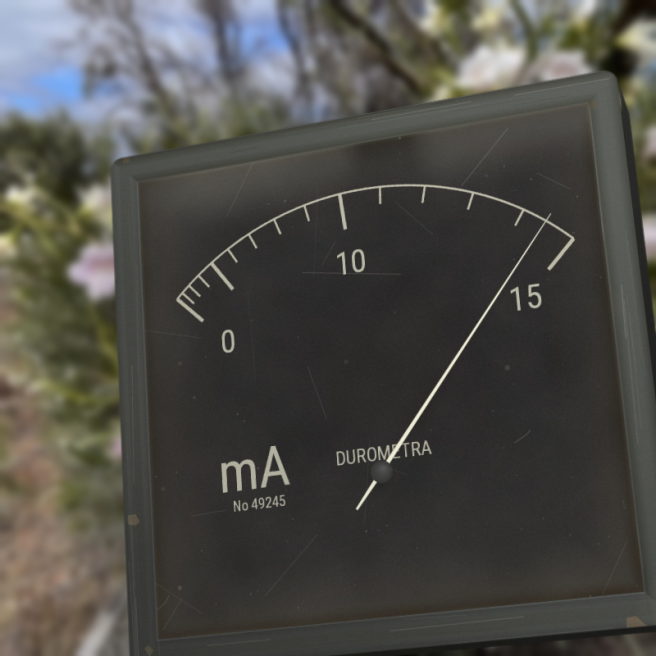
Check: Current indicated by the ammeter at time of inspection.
14.5 mA
